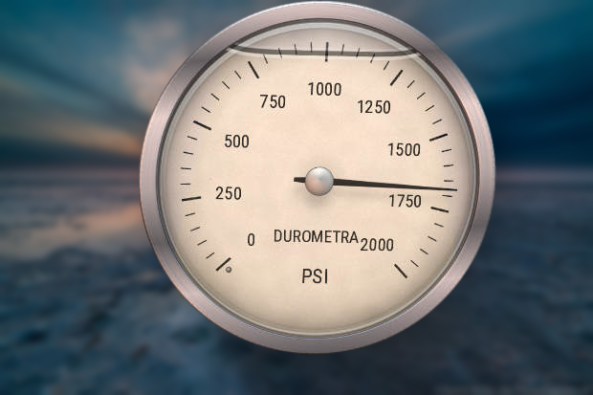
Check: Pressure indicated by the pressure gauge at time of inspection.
1675 psi
